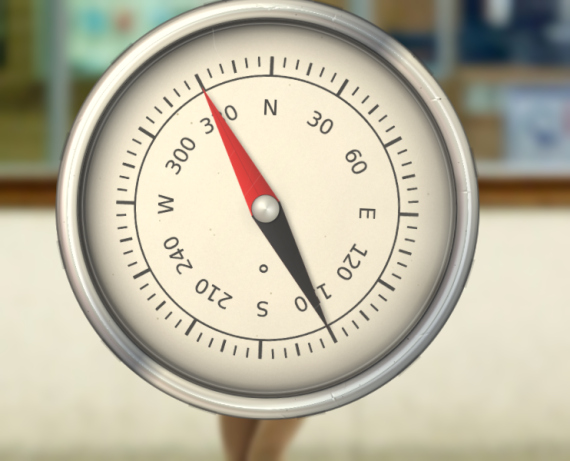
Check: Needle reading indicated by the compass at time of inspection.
330 °
